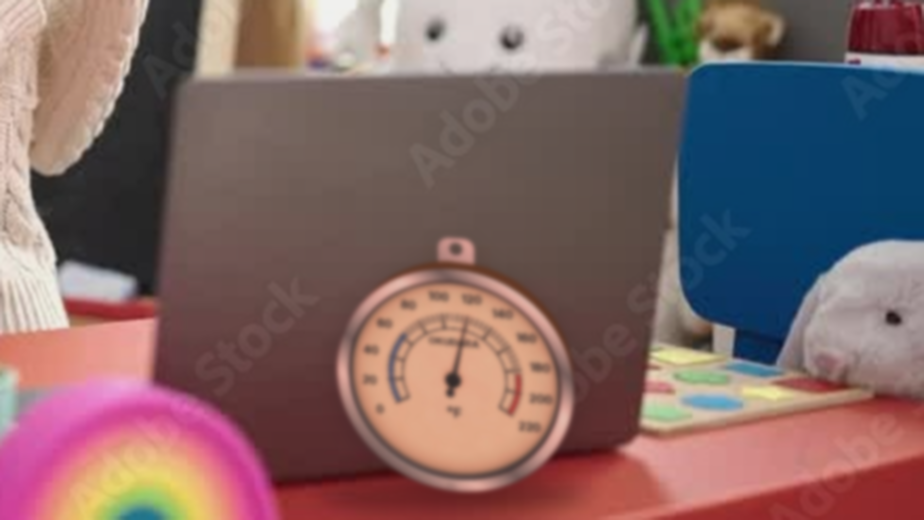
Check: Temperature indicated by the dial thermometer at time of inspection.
120 °F
